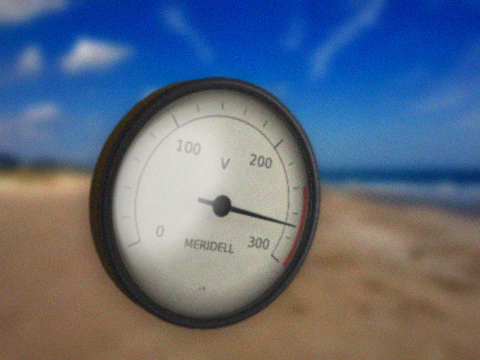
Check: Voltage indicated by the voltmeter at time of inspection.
270 V
